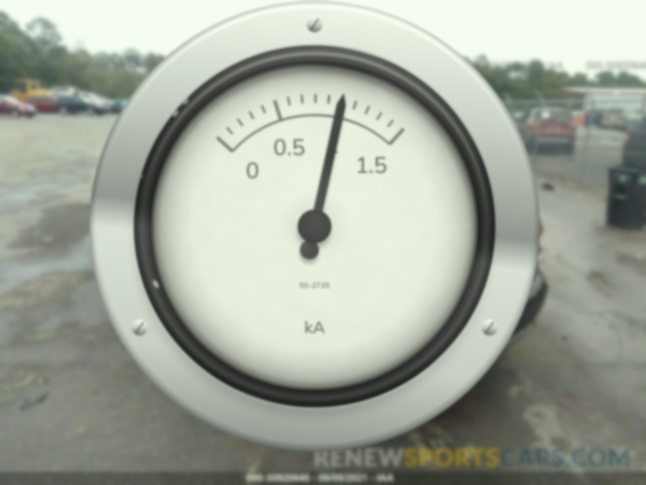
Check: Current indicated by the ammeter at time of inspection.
1 kA
